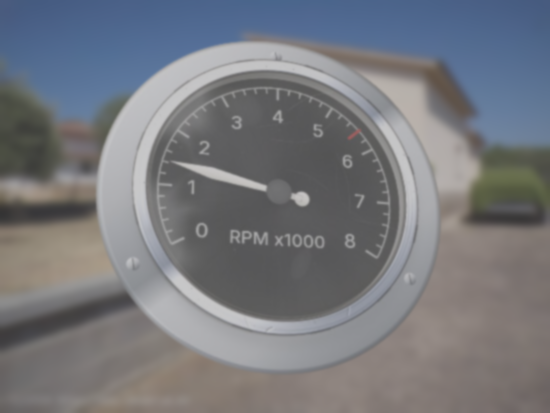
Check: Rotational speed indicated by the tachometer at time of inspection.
1400 rpm
